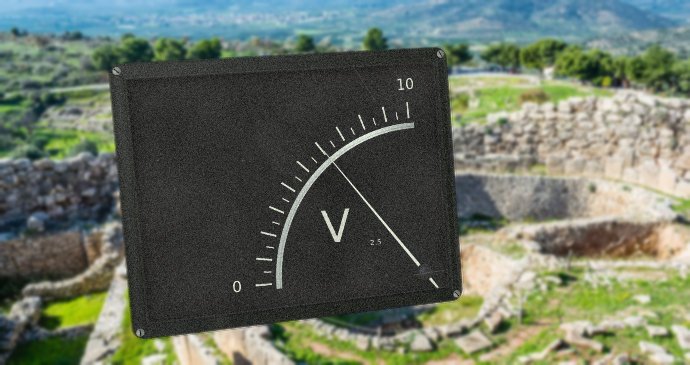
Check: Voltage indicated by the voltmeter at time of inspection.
6 V
